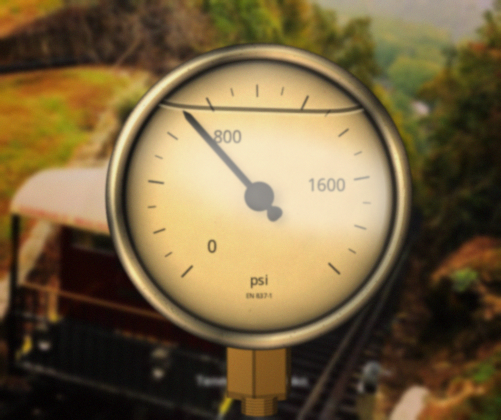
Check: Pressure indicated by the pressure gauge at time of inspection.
700 psi
